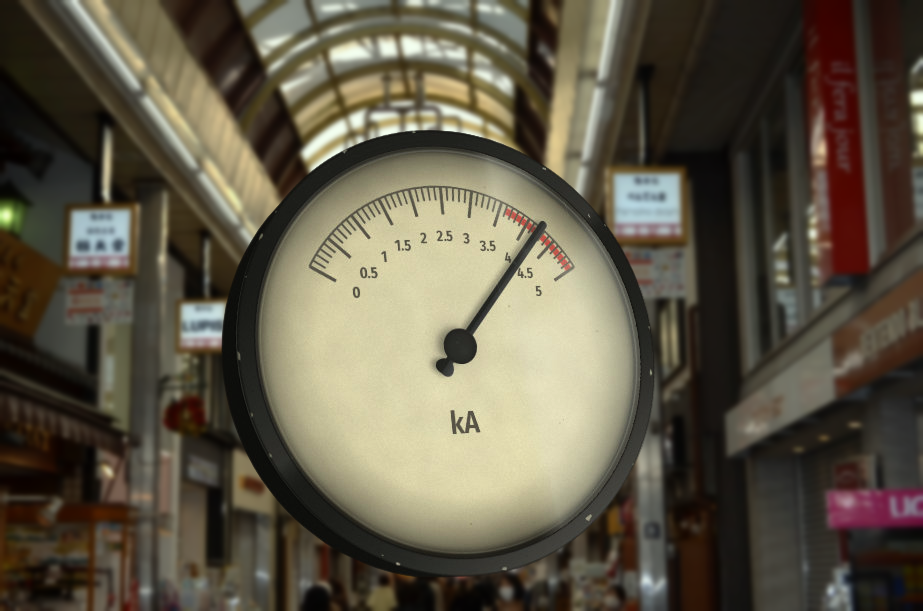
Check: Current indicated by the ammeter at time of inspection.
4.2 kA
